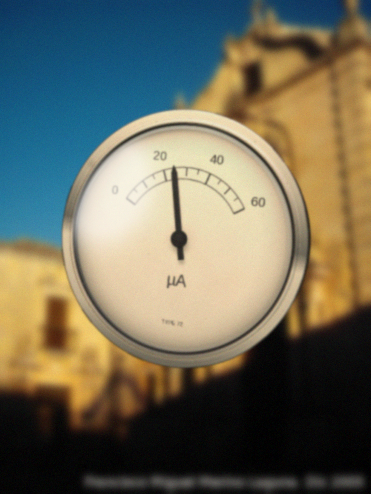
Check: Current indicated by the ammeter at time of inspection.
25 µA
